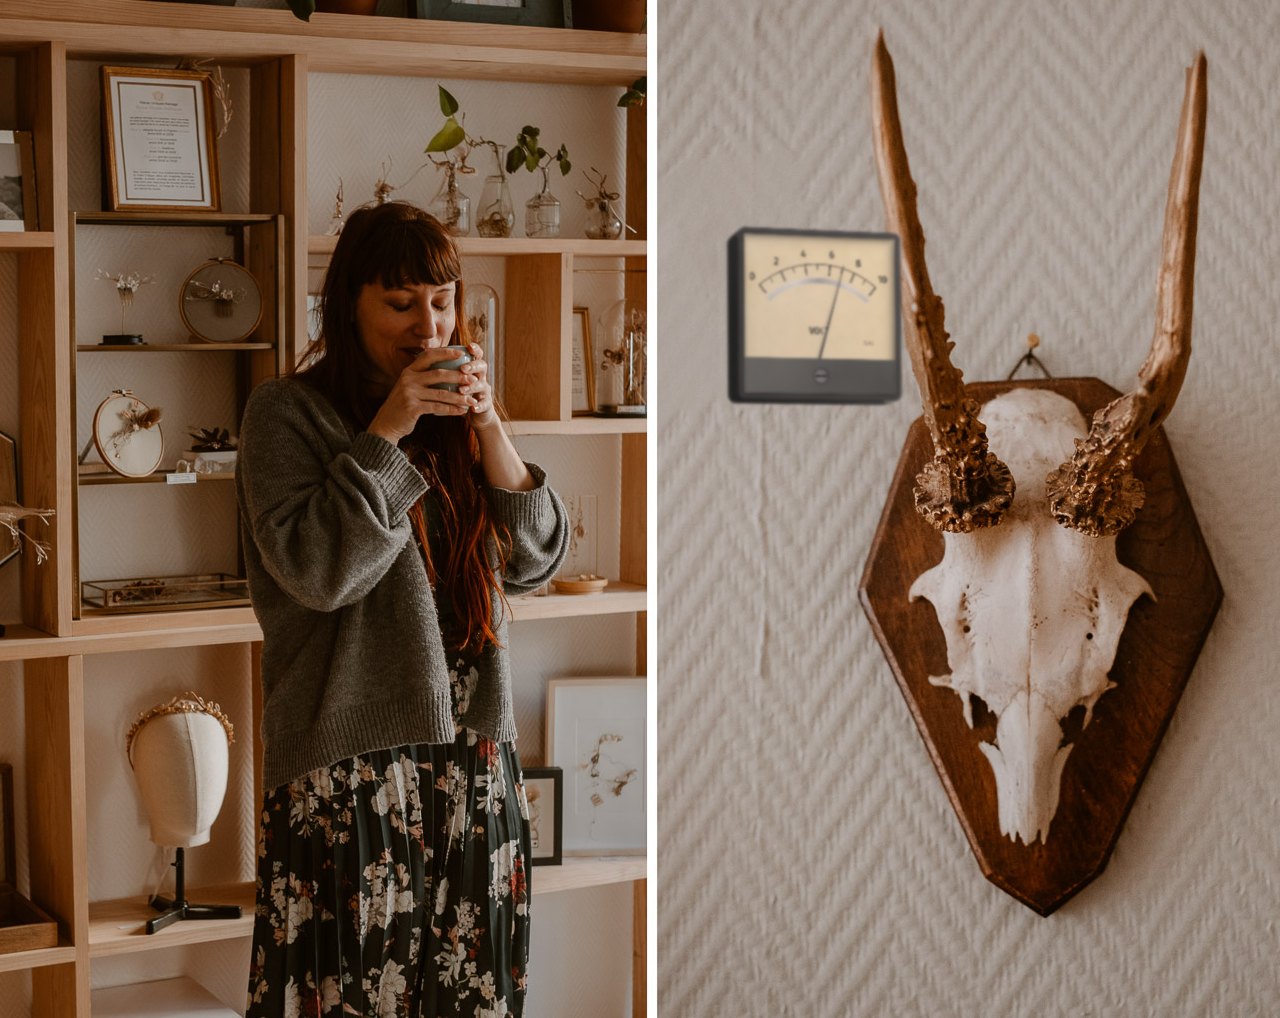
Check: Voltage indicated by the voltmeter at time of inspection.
7 V
